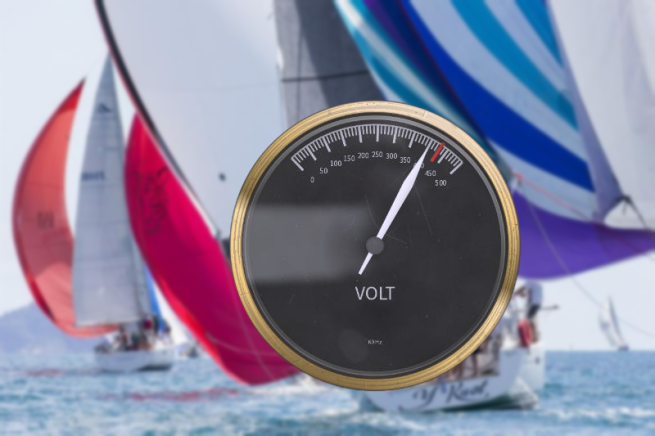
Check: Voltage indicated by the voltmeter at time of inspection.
400 V
